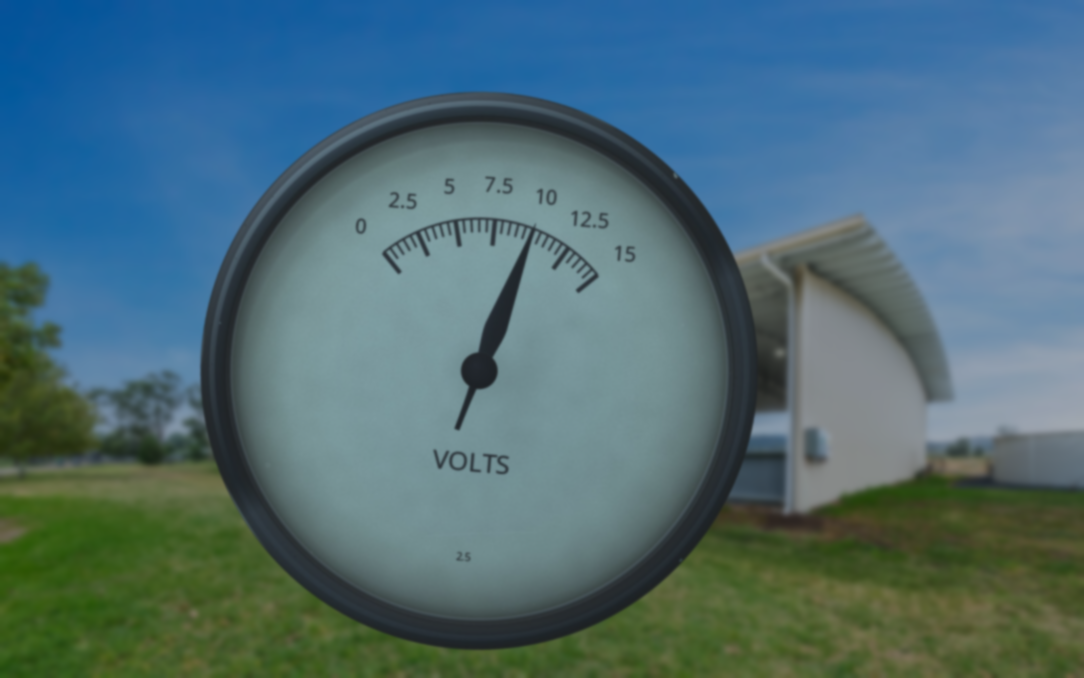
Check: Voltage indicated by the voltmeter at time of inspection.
10 V
